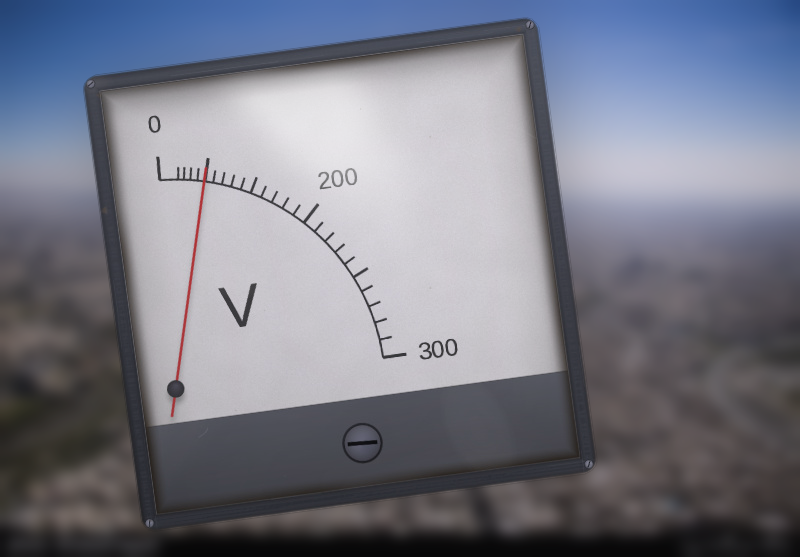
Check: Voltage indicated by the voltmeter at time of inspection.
100 V
